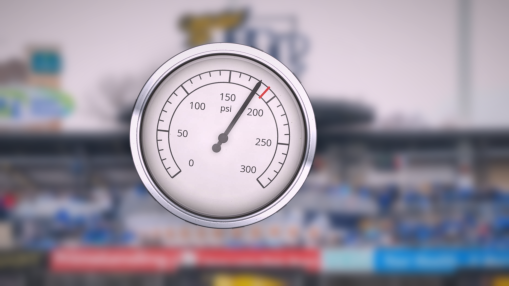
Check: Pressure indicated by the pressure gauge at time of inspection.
180 psi
